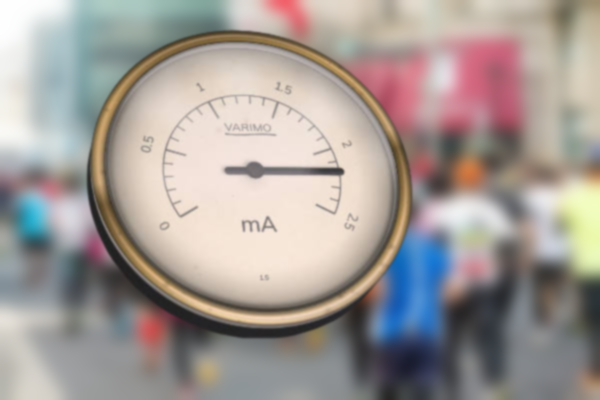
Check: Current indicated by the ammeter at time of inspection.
2.2 mA
